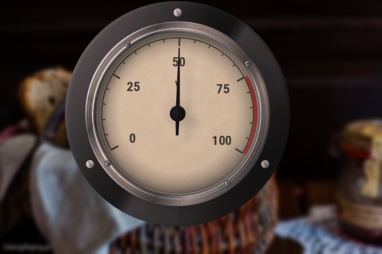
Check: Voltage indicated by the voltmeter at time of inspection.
50 V
